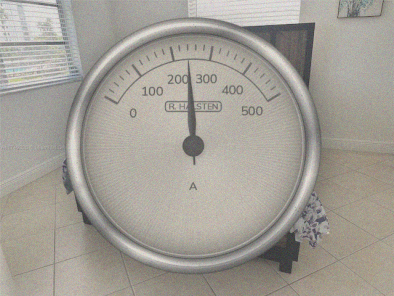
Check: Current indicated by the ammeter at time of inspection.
240 A
